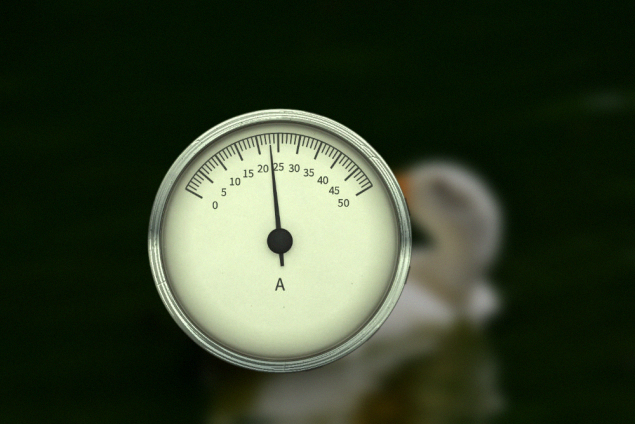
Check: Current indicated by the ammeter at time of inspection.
23 A
